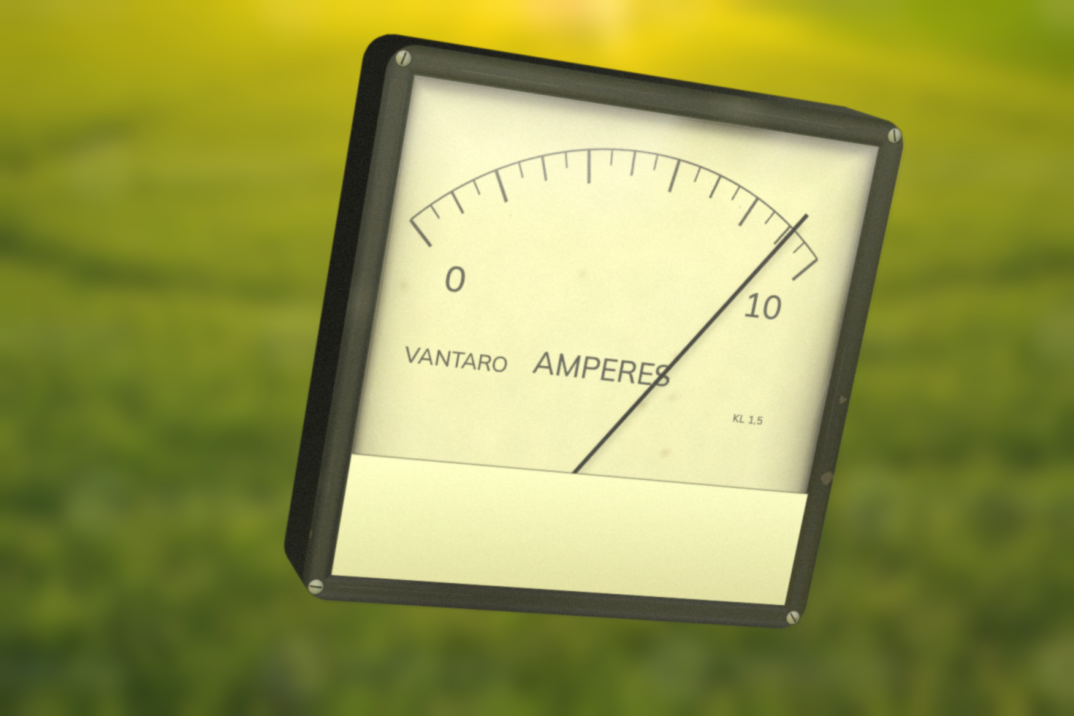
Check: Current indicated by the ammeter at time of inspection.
9 A
